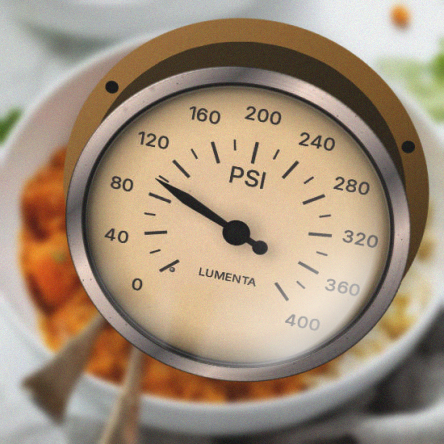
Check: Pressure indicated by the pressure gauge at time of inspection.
100 psi
